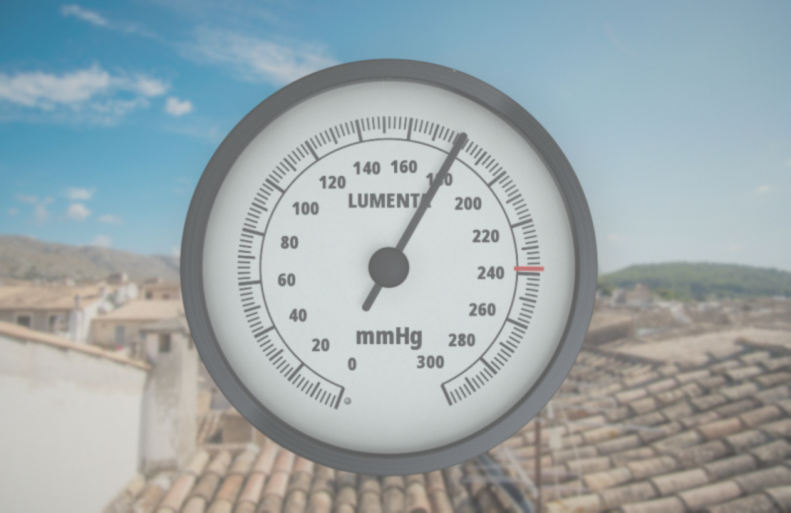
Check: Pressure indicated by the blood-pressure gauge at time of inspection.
180 mmHg
